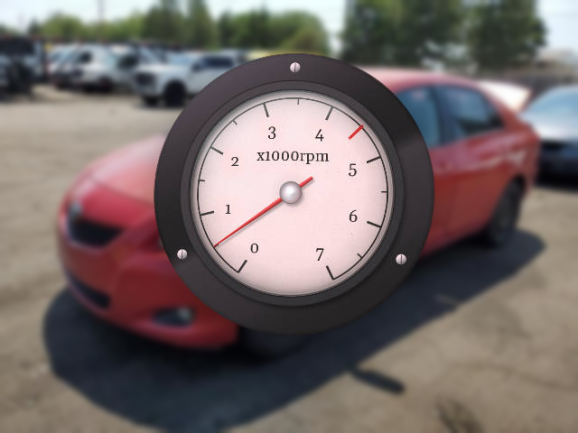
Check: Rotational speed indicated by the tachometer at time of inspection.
500 rpm
